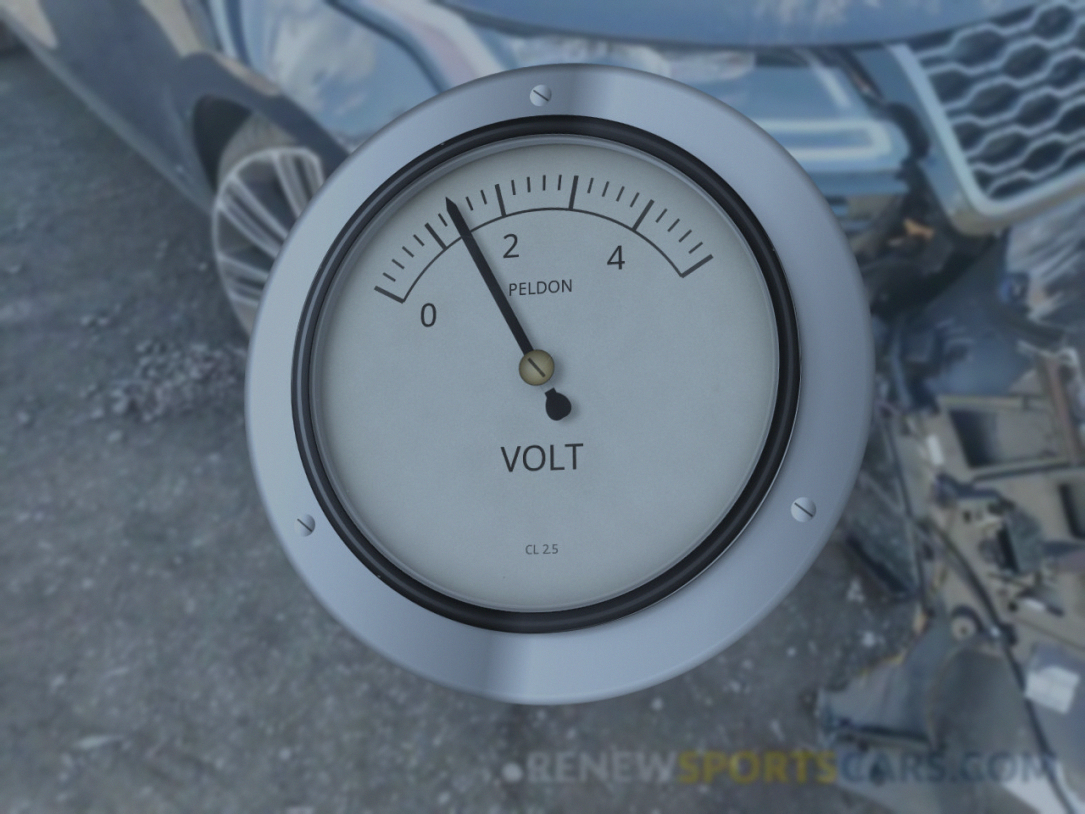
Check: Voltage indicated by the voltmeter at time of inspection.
1.4 V
